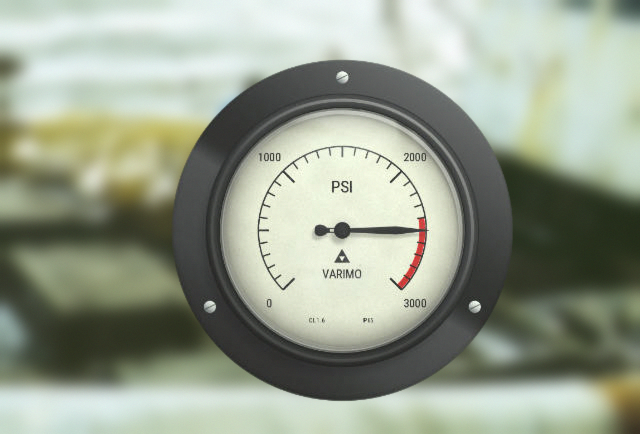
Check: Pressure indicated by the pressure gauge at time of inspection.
2500 psi
